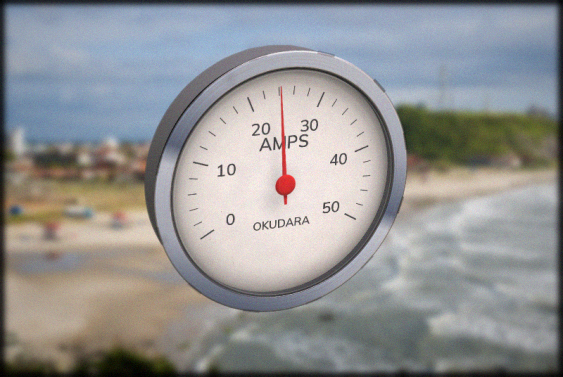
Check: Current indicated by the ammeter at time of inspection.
24 A
